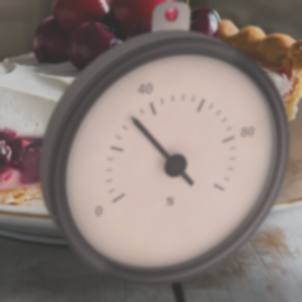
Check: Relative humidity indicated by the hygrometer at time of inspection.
32 %
